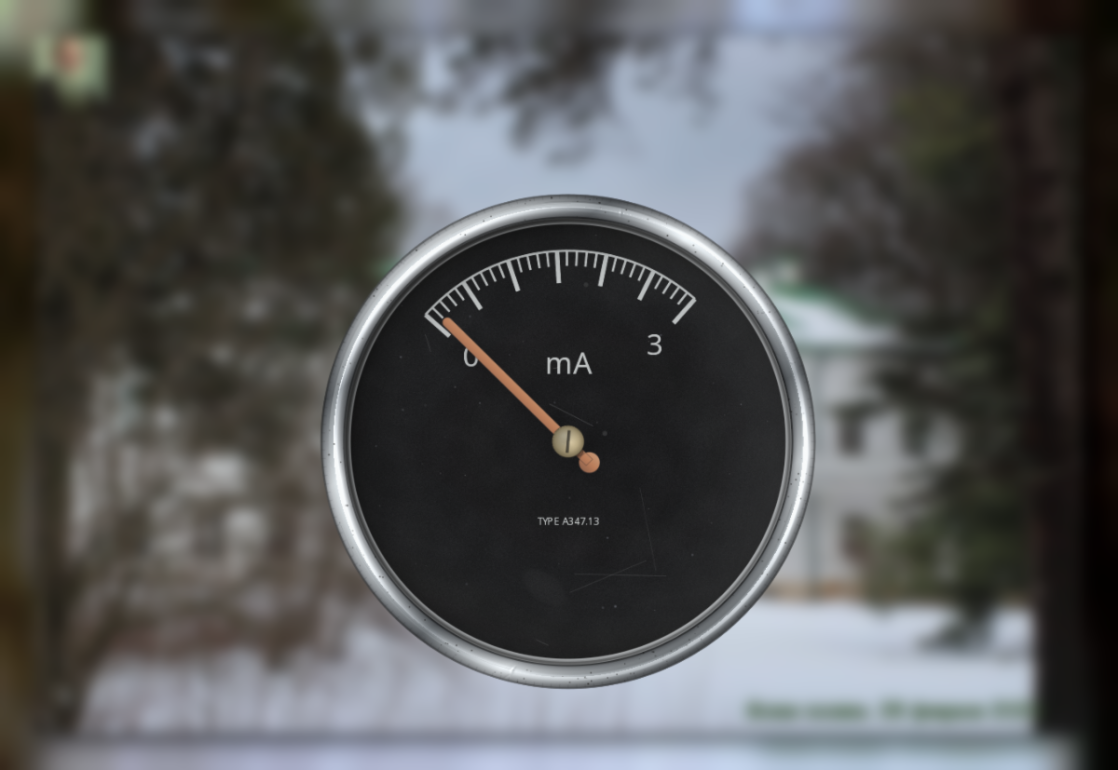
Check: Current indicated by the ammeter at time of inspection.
0.1 mA
